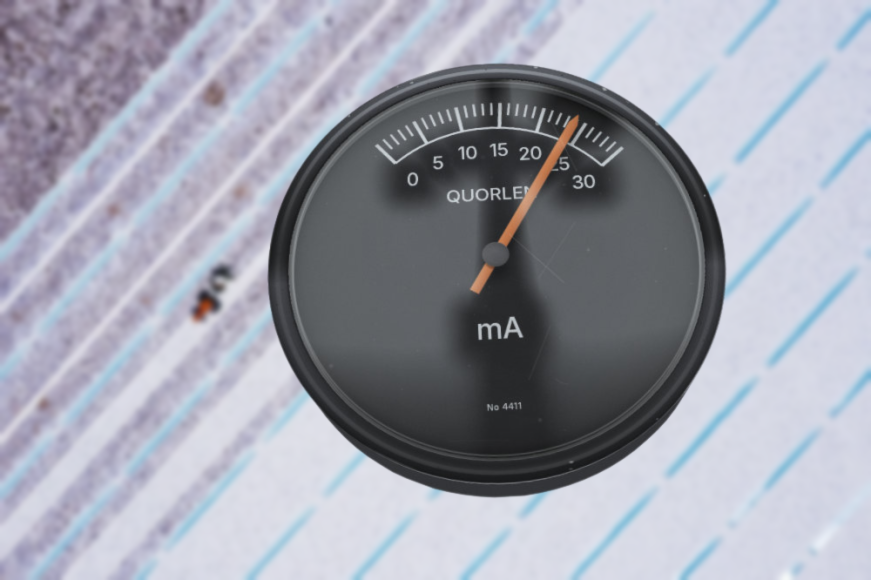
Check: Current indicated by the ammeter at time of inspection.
24 mA
